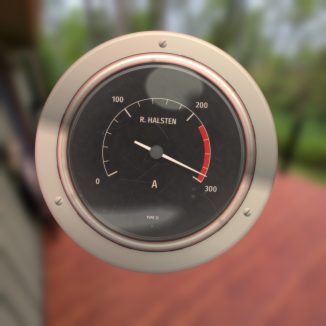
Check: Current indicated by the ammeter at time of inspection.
290 A
